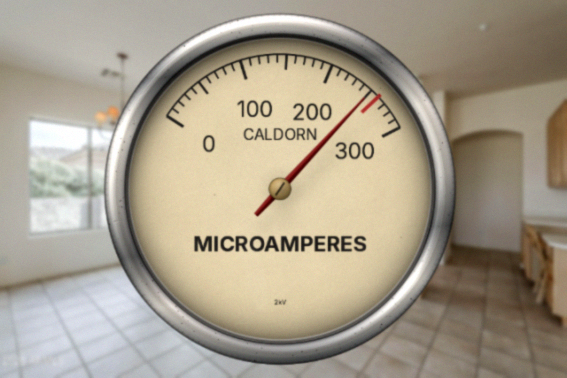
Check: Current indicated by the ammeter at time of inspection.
250 µA
